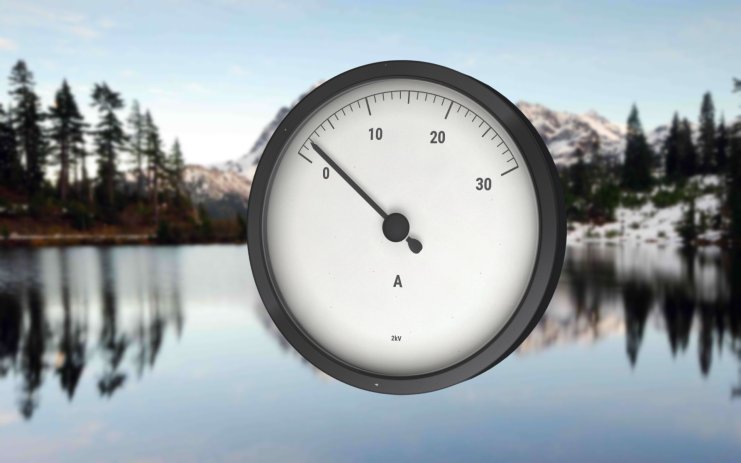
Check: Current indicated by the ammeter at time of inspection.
2 A
